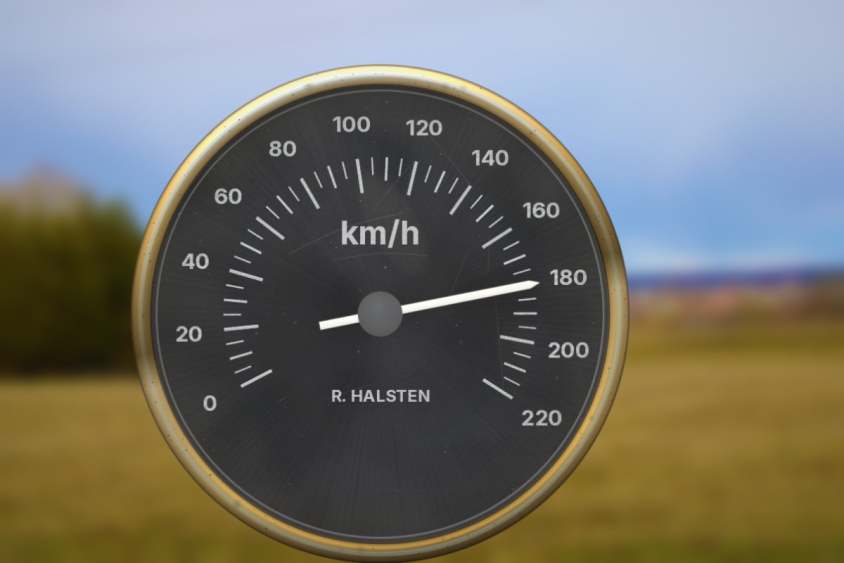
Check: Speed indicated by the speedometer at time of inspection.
180 km/h
